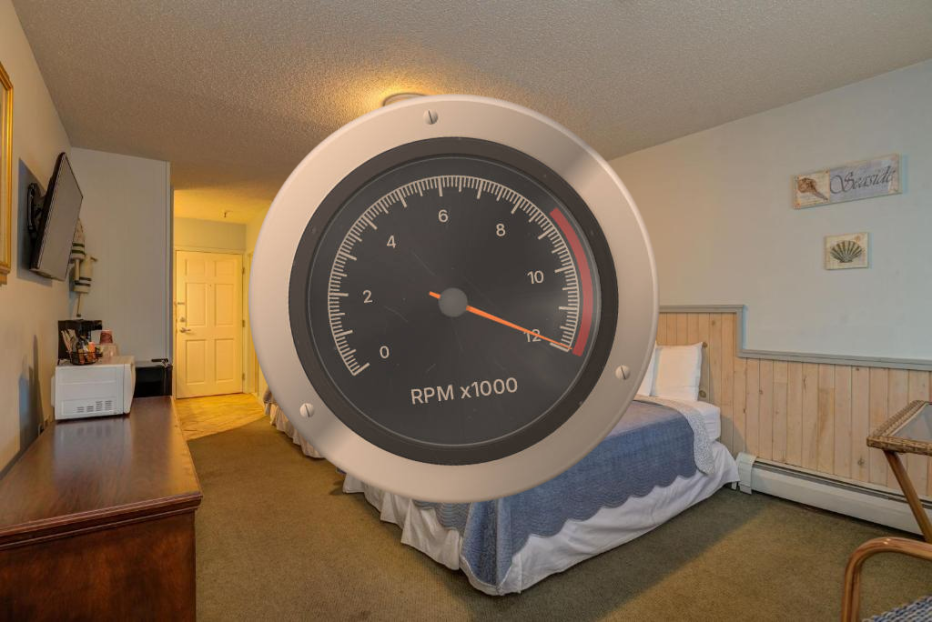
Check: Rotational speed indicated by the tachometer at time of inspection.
11900 rpm
